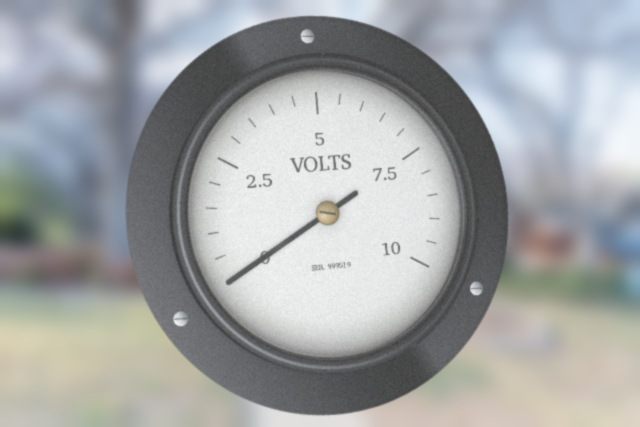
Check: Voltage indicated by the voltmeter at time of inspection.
0 V
